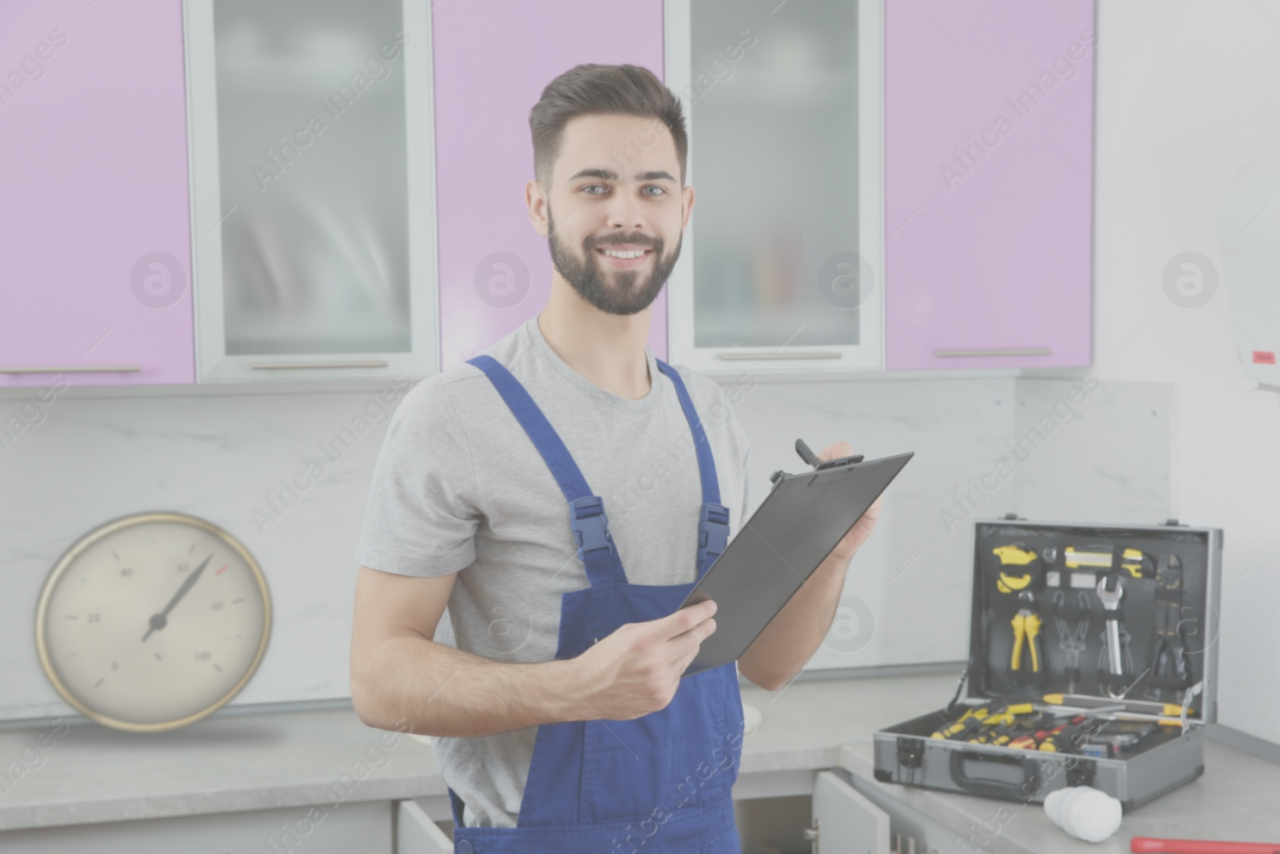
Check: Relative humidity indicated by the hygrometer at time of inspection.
65 %
